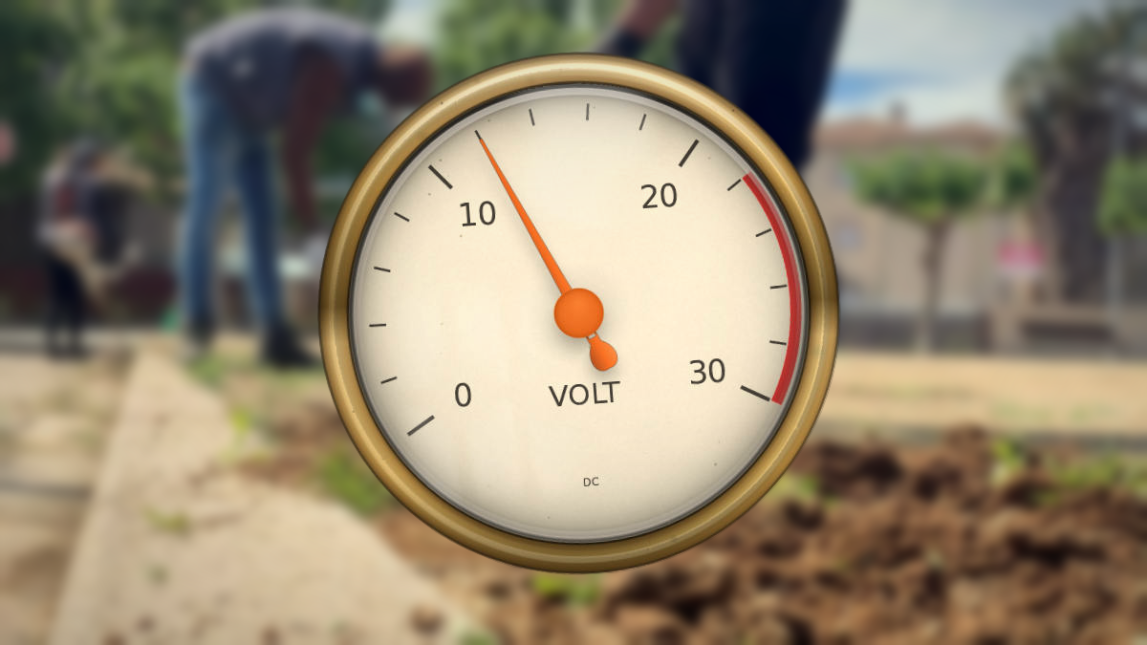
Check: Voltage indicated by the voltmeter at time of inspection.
12 V
